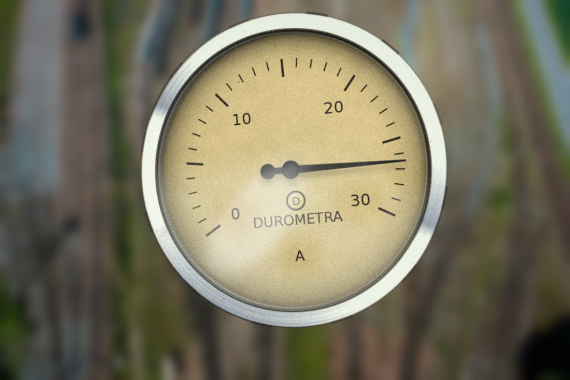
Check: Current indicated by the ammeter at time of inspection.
26.5 A
